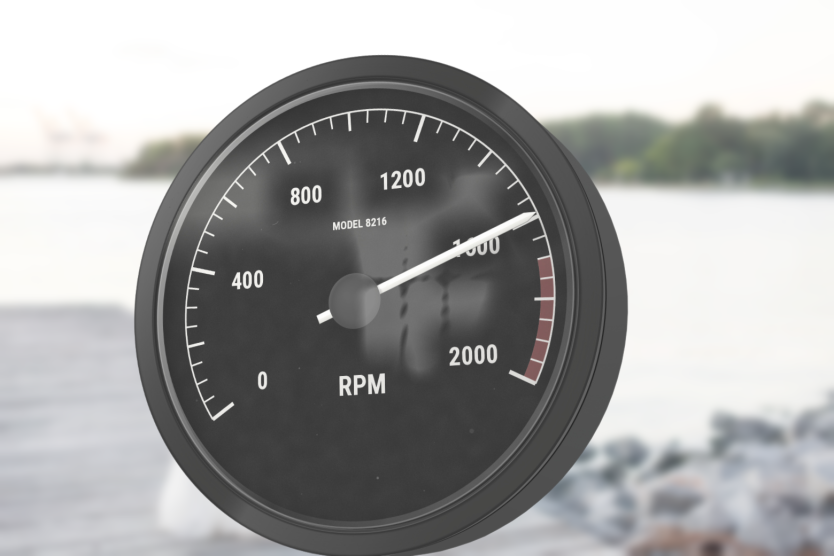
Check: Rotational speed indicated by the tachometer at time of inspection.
1600 rpm
